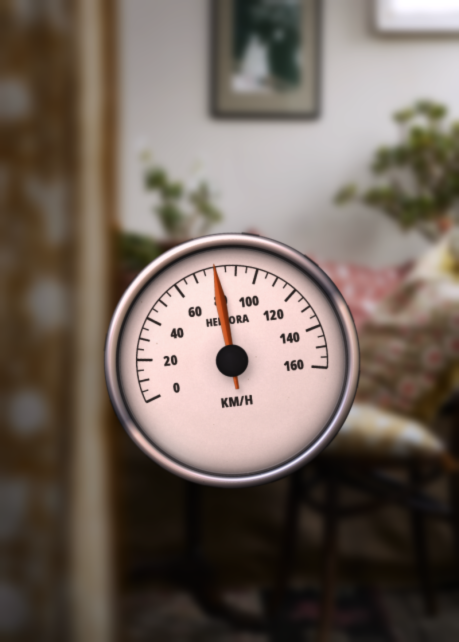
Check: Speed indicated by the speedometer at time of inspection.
80 km/h
